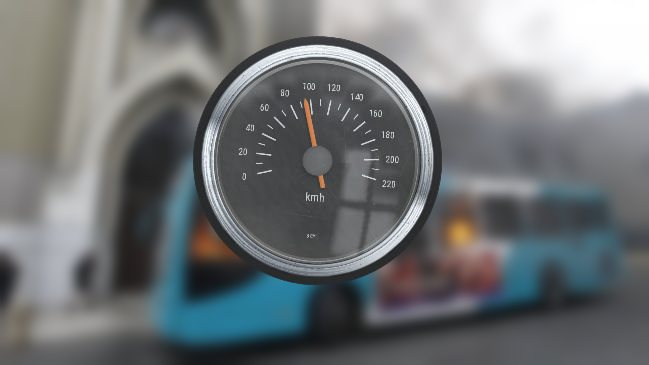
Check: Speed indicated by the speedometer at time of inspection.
95 km/h
